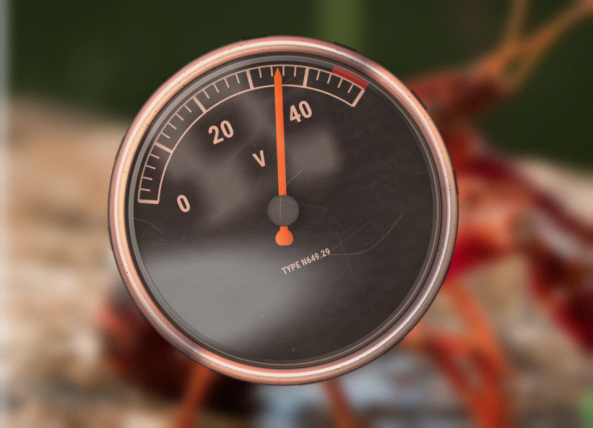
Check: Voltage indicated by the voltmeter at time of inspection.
35 V
